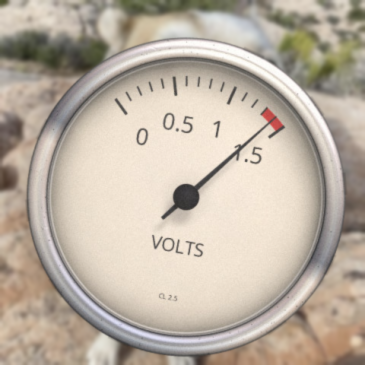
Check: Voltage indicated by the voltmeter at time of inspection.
1.4 V
